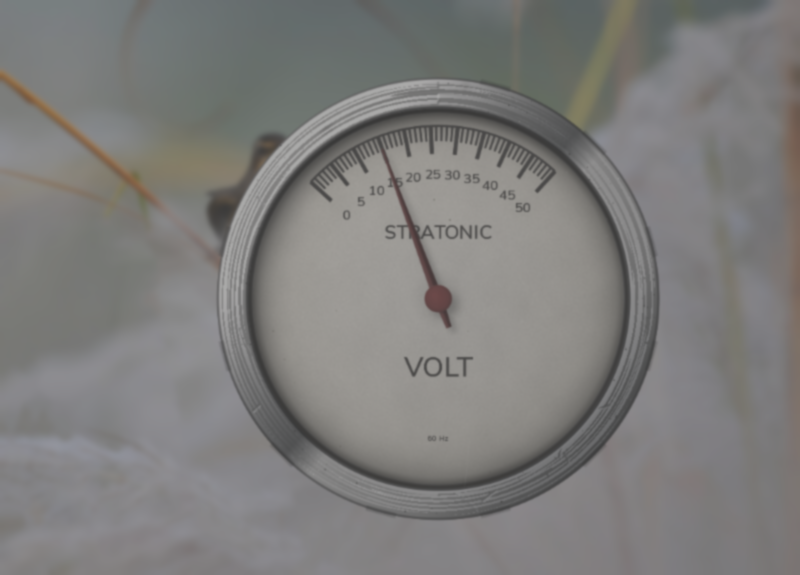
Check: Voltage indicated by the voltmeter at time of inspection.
15 V
